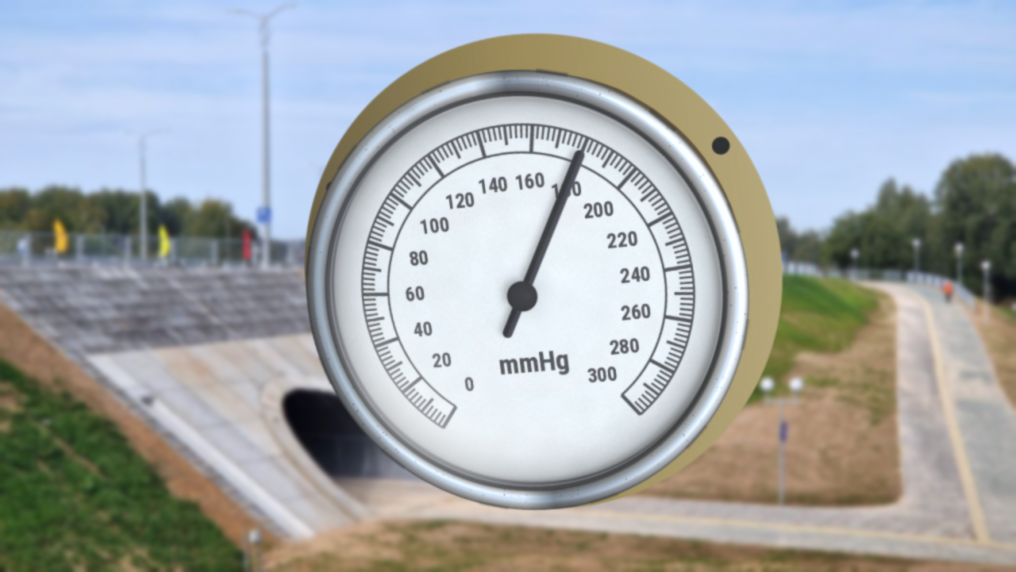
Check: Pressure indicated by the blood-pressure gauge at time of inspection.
180 mmHg
